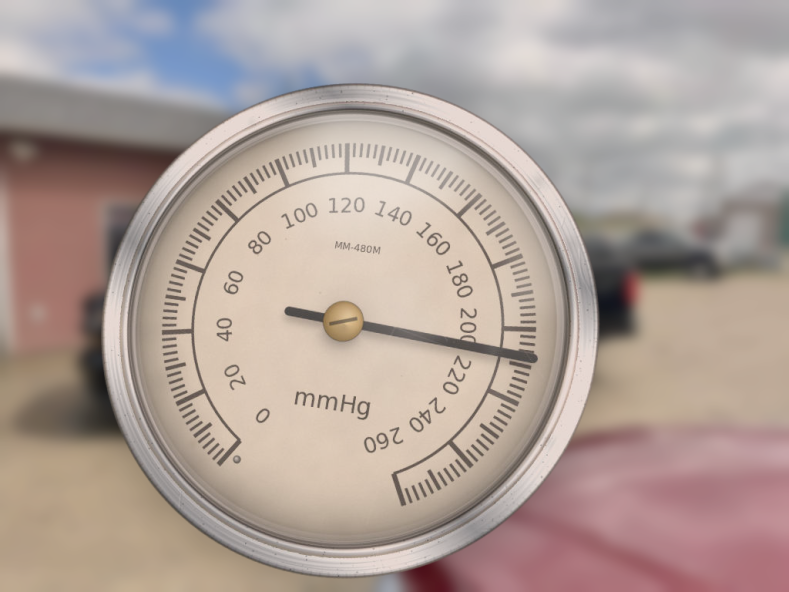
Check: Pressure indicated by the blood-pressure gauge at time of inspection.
208 mmHg
